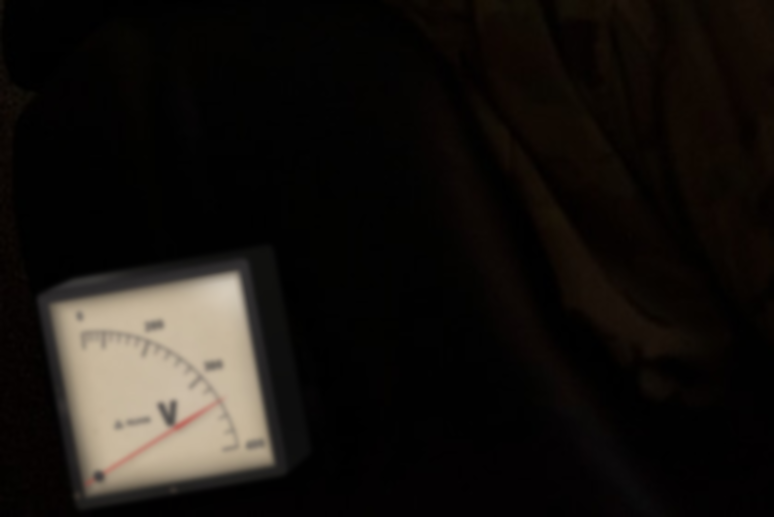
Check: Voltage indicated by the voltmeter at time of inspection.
340 V
